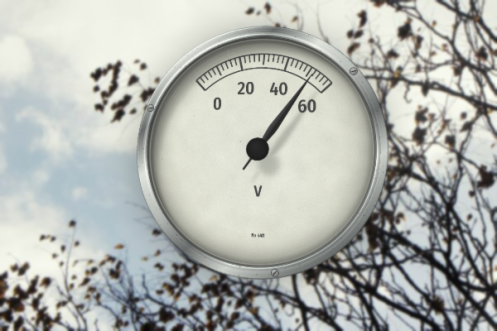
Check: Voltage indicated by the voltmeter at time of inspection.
52 V
